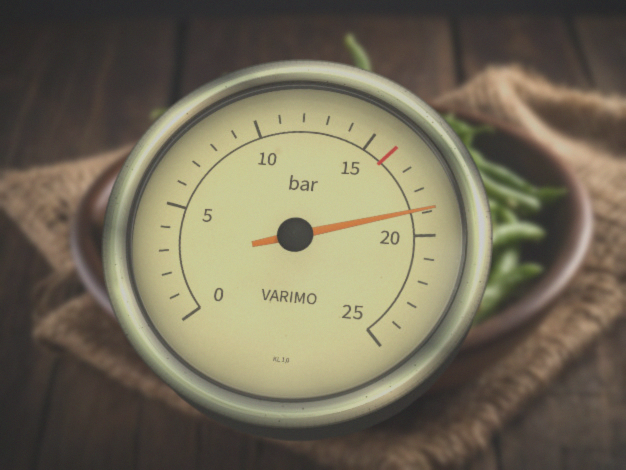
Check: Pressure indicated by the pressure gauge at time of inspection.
19 bar
